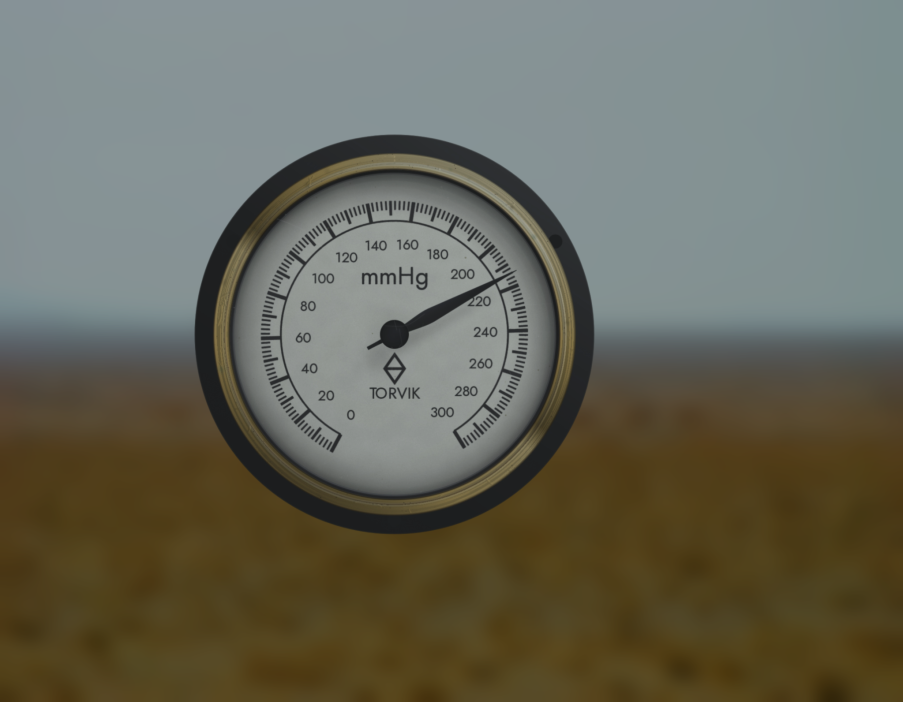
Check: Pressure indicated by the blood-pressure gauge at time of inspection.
214 mmHg
